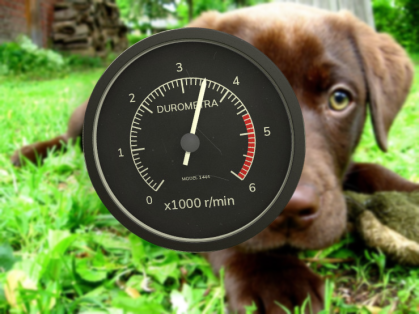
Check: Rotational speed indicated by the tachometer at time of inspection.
3500 rpm
